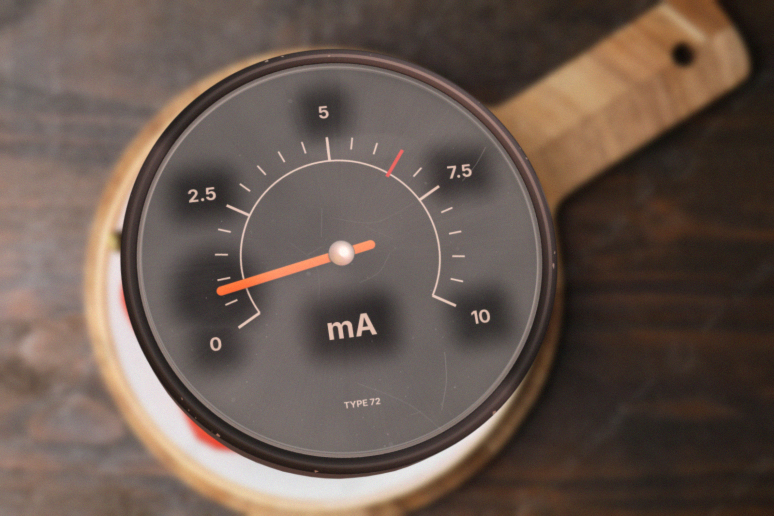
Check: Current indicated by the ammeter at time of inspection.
0.75 mA
